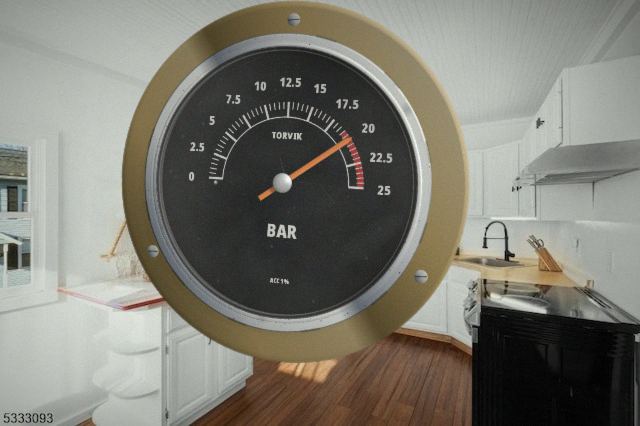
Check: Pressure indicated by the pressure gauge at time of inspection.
20 bar
